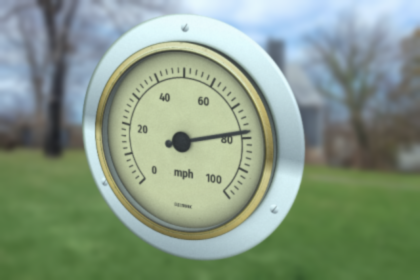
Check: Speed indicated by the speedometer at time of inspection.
78 mph
